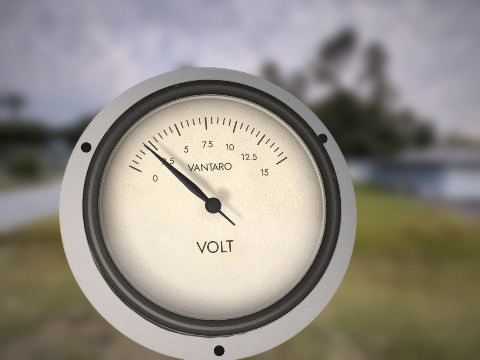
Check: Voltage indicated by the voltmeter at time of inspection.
2 V
